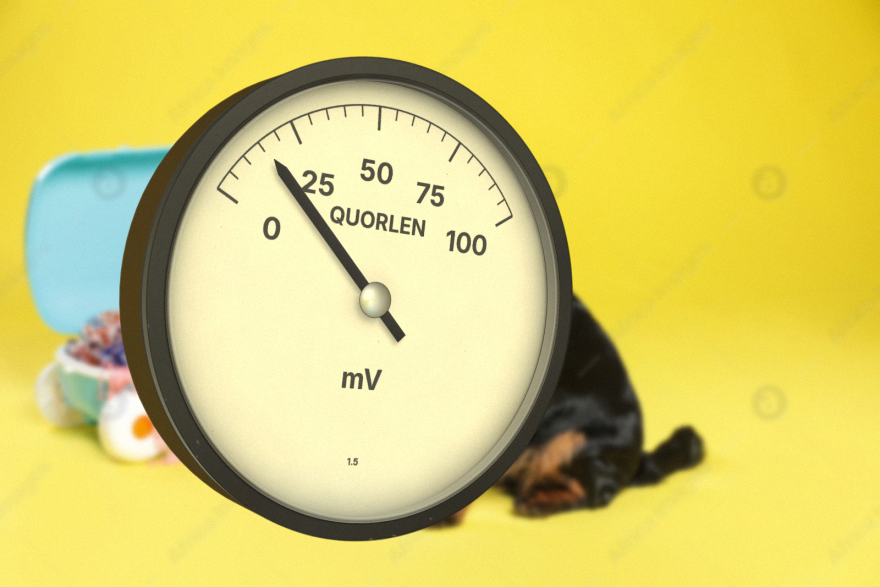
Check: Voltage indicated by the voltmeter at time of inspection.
15 mV
